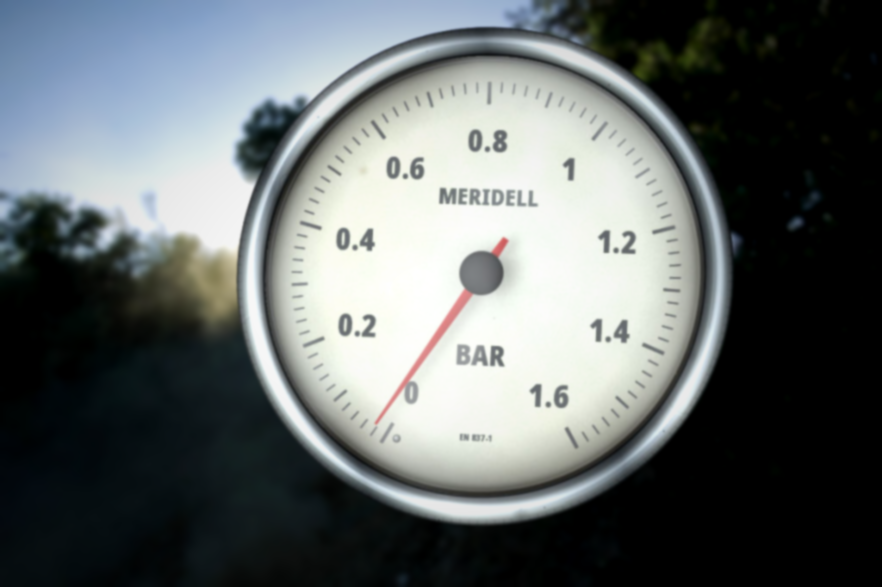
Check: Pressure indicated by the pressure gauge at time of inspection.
0.02 bar
